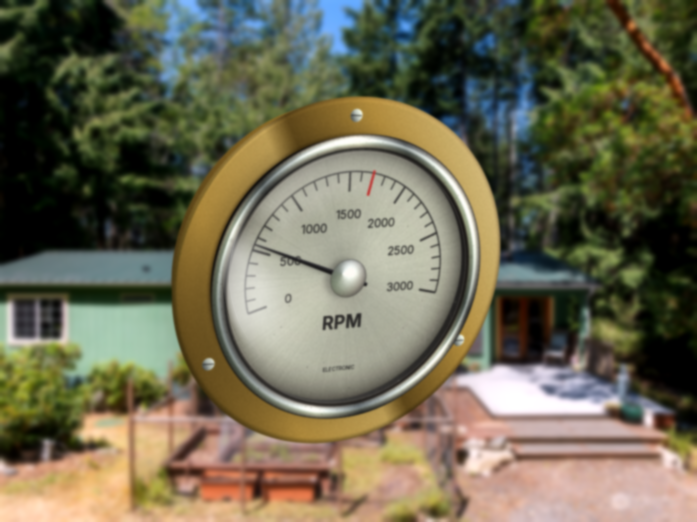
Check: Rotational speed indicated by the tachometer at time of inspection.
550 rpm
